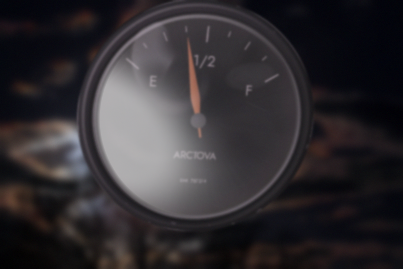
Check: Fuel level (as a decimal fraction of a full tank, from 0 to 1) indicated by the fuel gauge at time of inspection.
0.375
